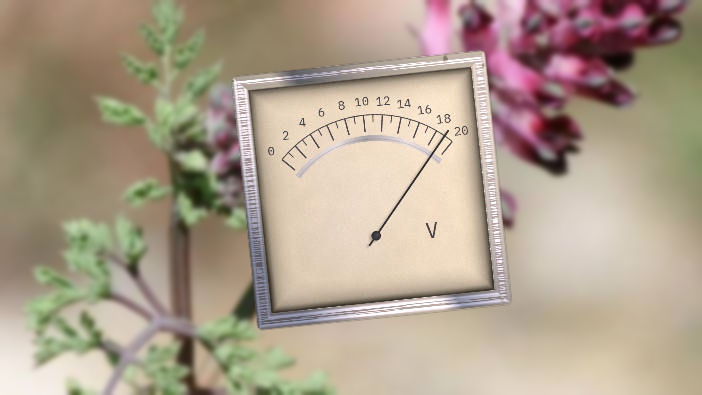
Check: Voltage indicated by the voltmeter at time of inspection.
19 V
